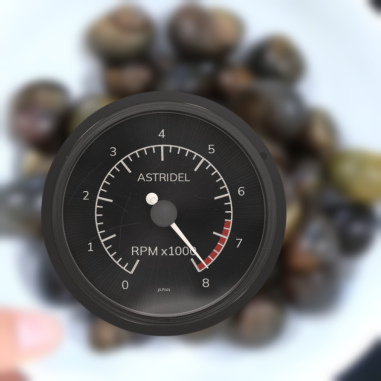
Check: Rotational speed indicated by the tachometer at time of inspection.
7800 rpm
